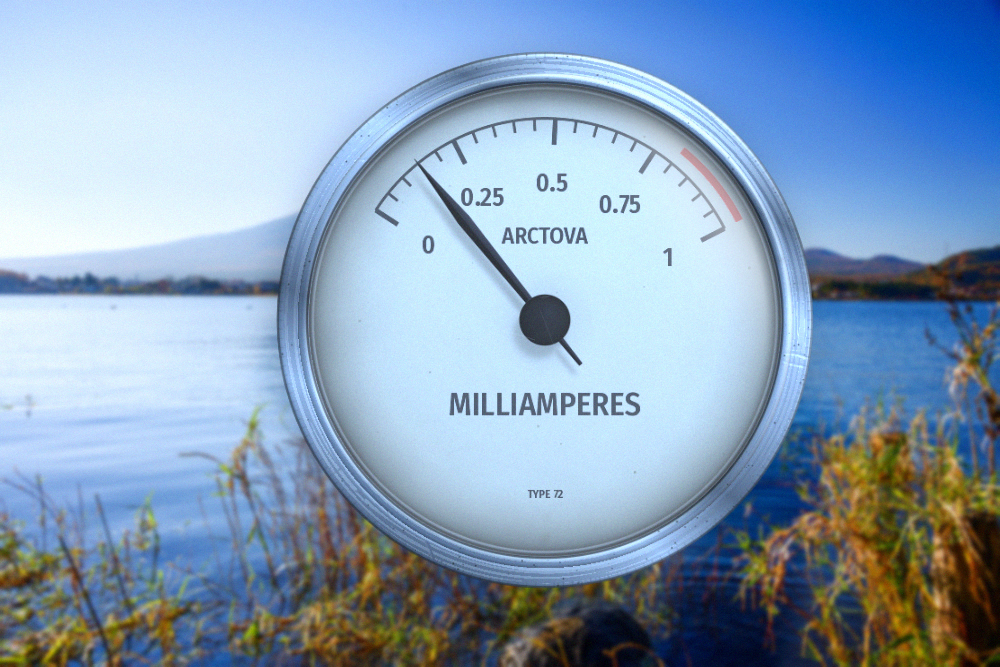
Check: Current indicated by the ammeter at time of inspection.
0.15 mA
